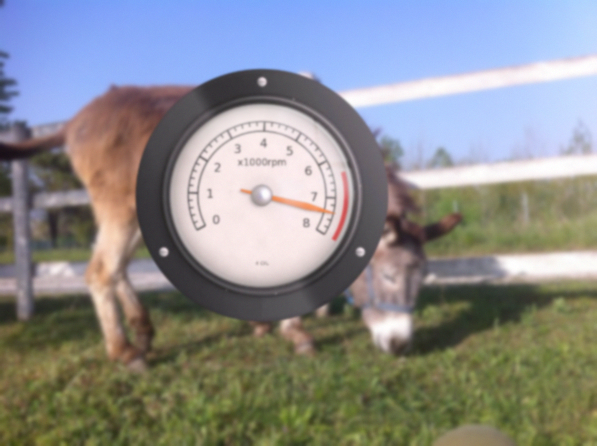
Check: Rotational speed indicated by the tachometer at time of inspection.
7400 rpm
